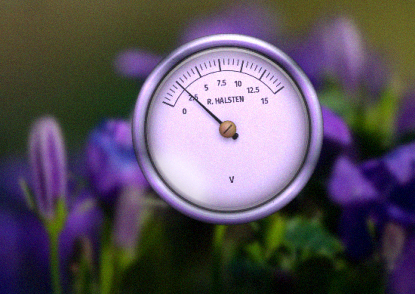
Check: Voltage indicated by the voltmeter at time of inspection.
2.5 V
